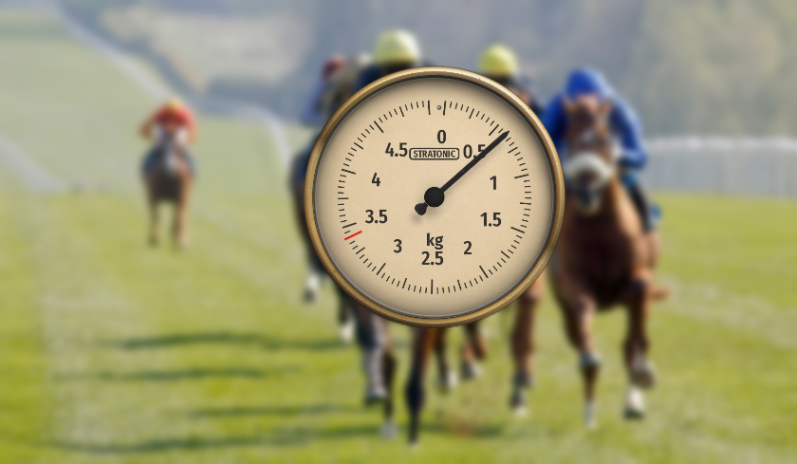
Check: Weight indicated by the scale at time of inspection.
0.6 kg
